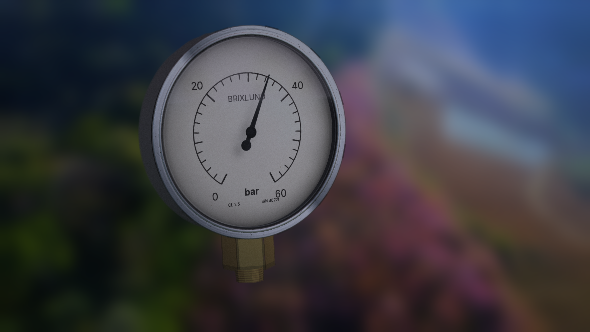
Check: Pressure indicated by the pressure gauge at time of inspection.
34 bar
